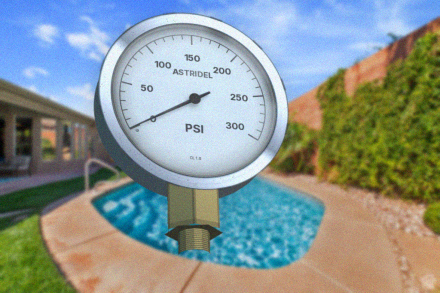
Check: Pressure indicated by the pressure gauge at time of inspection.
0 psi
